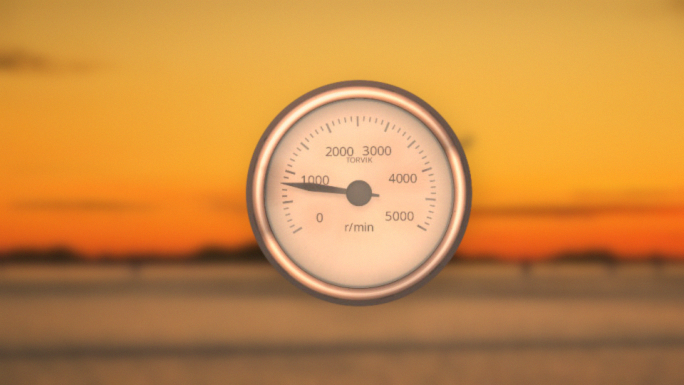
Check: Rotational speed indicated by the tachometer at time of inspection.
800 rpm
